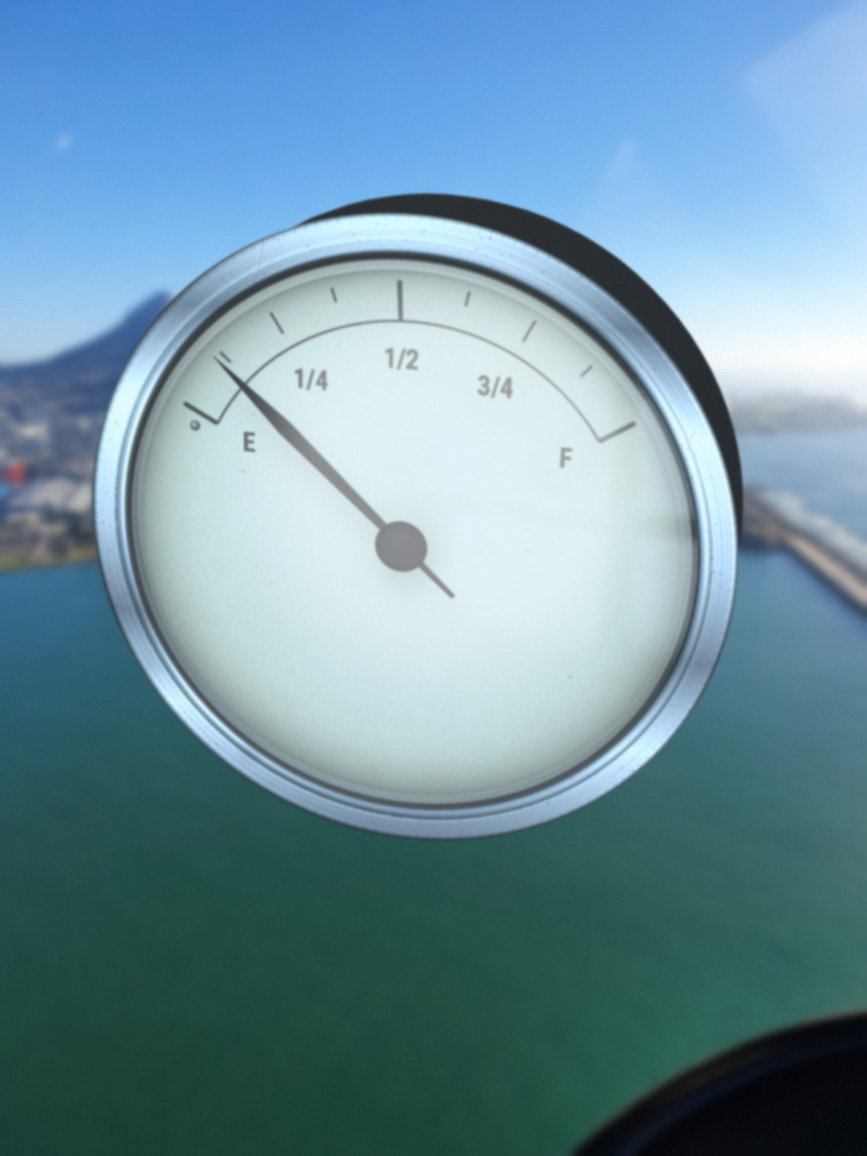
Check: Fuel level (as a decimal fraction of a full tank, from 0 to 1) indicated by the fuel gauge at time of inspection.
0.125
